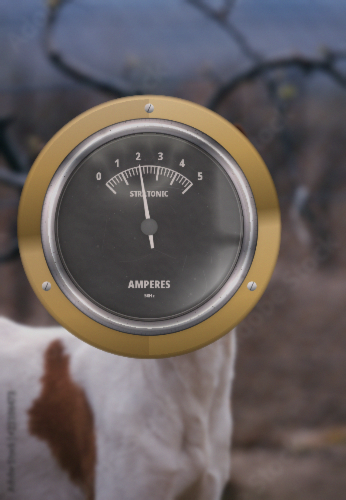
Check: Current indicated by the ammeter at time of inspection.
2 A
